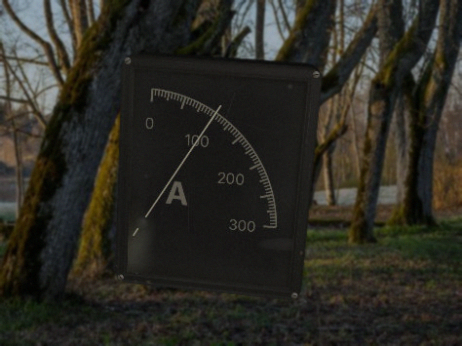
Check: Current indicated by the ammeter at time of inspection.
100 A
